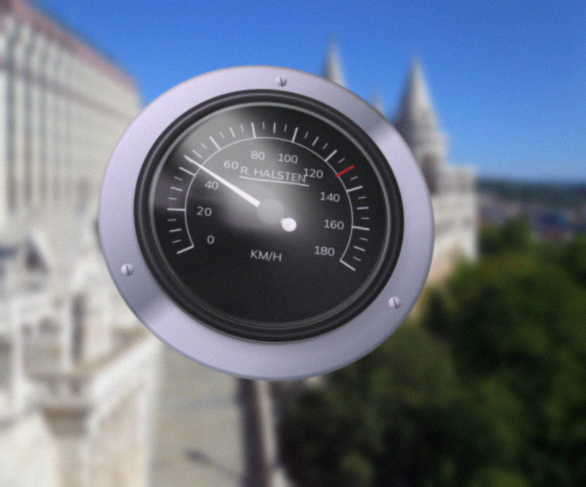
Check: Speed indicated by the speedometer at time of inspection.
45 km/h
